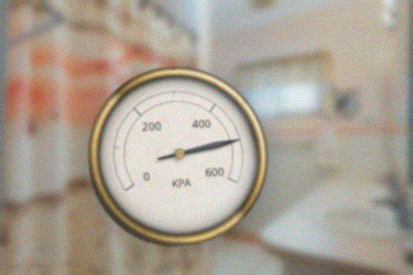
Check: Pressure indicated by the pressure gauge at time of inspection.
500 kPa
